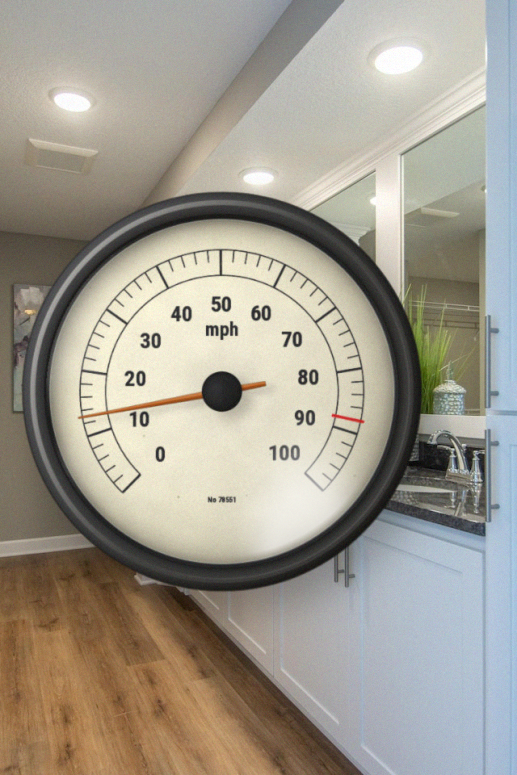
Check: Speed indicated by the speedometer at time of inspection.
13 mph
